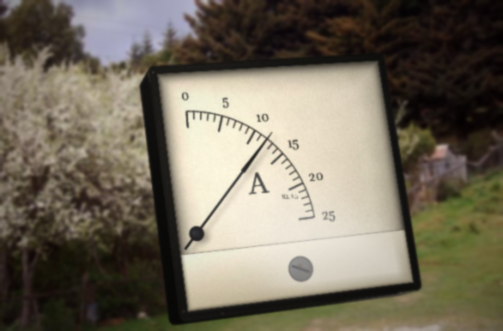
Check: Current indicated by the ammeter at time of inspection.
12 A
